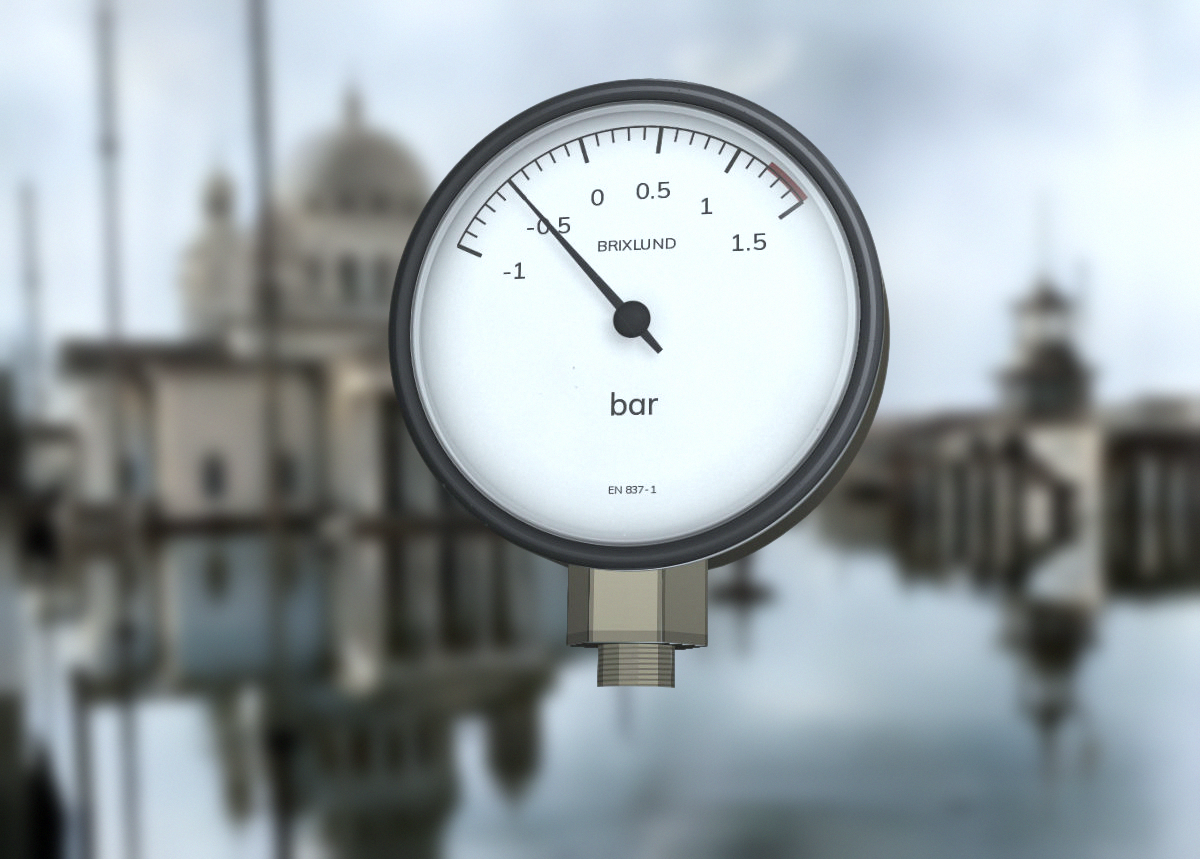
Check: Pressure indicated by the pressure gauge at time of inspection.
-0.5 bar
